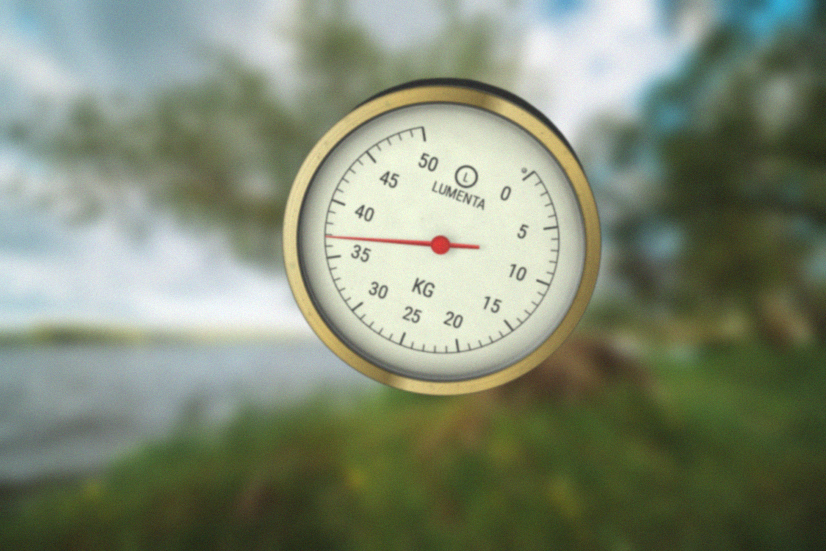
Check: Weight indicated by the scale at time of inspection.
37 kg
